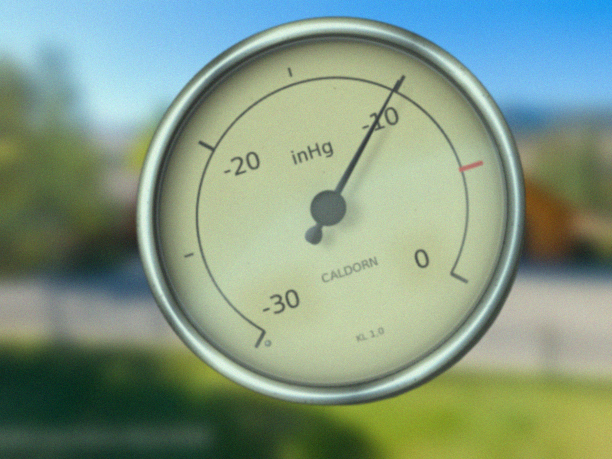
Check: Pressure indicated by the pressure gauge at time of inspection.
-10 inHg
